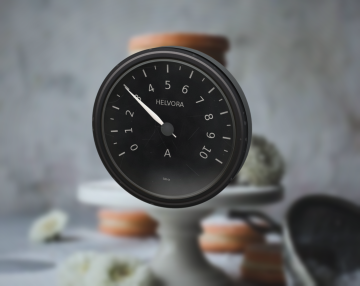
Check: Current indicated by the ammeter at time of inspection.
3 A
